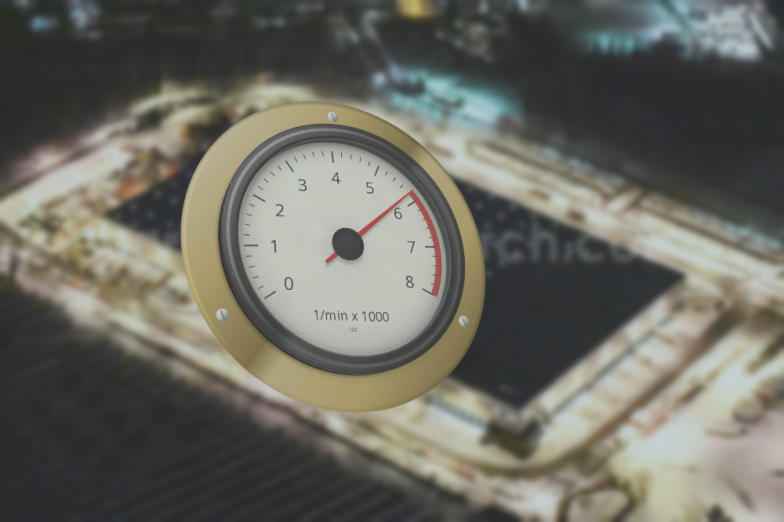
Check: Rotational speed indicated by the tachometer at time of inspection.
5800 rpm
